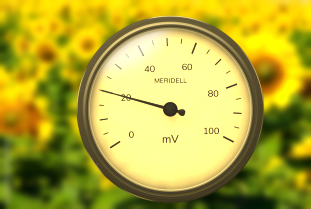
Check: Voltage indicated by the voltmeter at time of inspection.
20 mV
